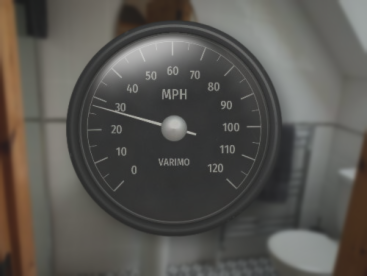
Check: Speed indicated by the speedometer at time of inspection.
27.5 mph
